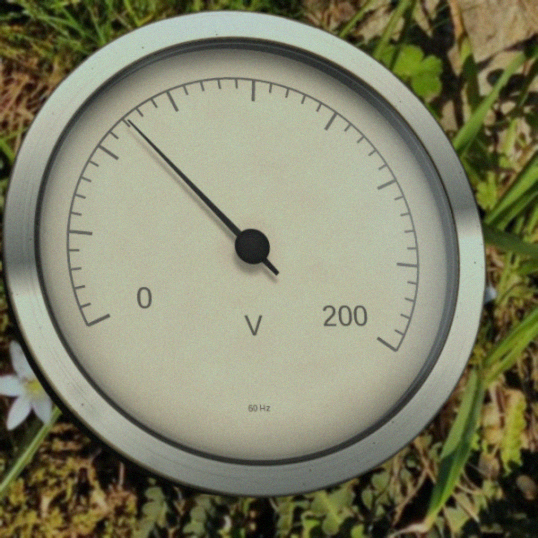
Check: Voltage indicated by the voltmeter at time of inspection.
60 V
